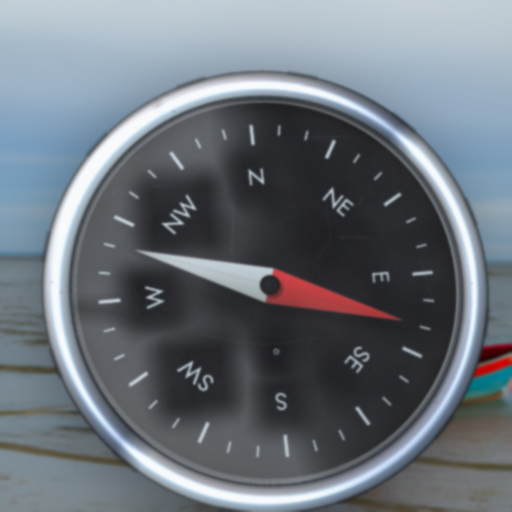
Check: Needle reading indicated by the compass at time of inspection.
110 °
